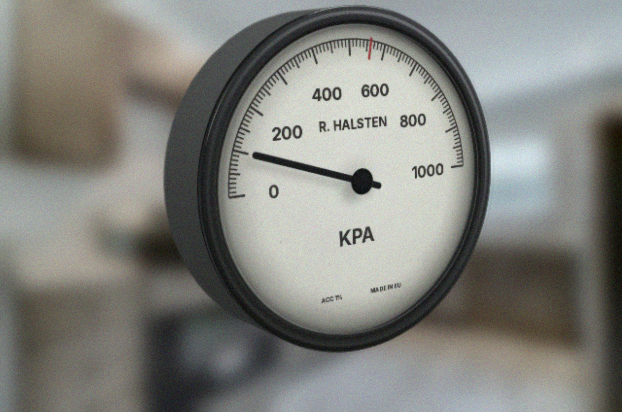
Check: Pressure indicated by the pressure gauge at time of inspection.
100 kPa
